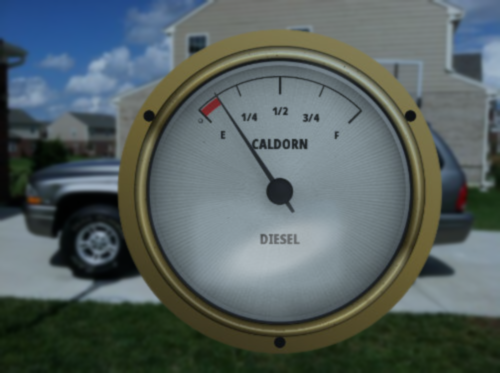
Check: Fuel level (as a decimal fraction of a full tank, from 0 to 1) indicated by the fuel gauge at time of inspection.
0.125
